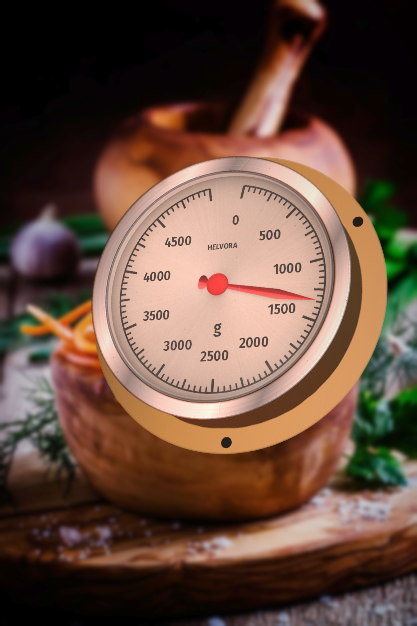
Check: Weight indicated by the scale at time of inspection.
1350 g
